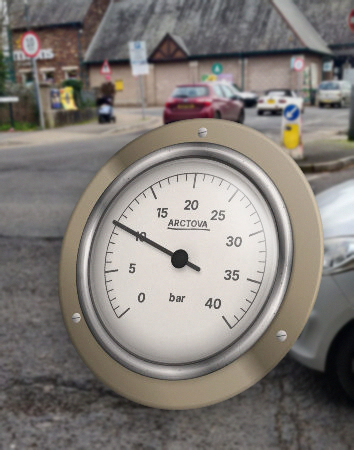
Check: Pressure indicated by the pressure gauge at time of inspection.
10 bar
